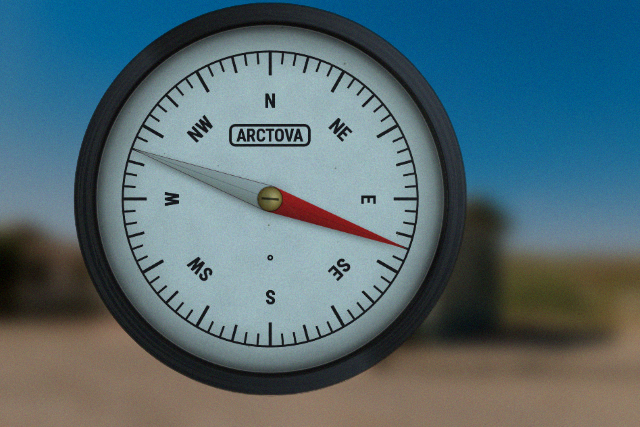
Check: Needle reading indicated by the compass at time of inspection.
110 °
